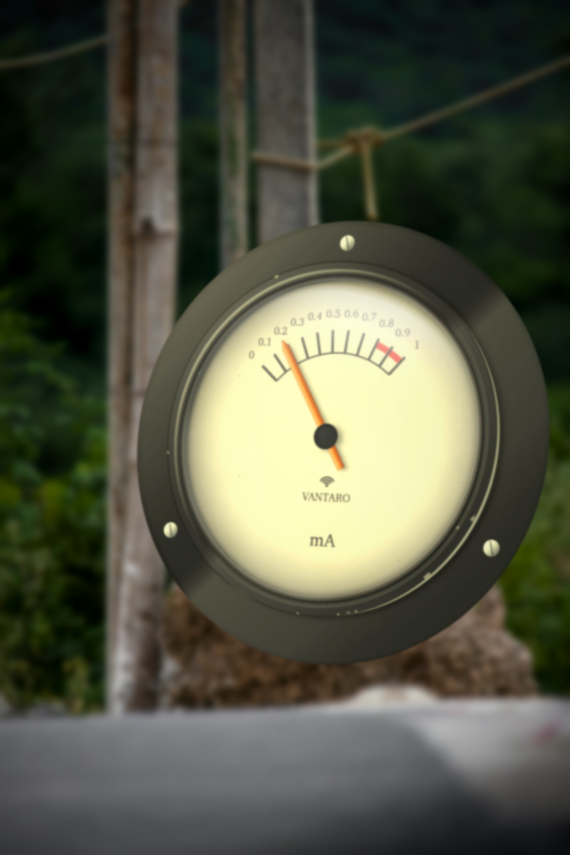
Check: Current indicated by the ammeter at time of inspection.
0.2 mA
